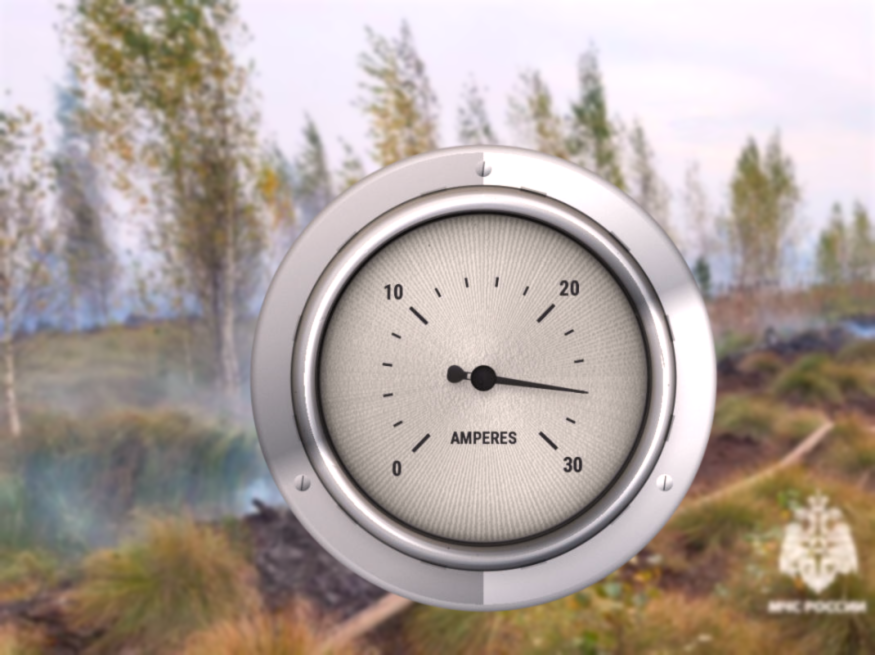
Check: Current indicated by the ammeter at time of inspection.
26 A
